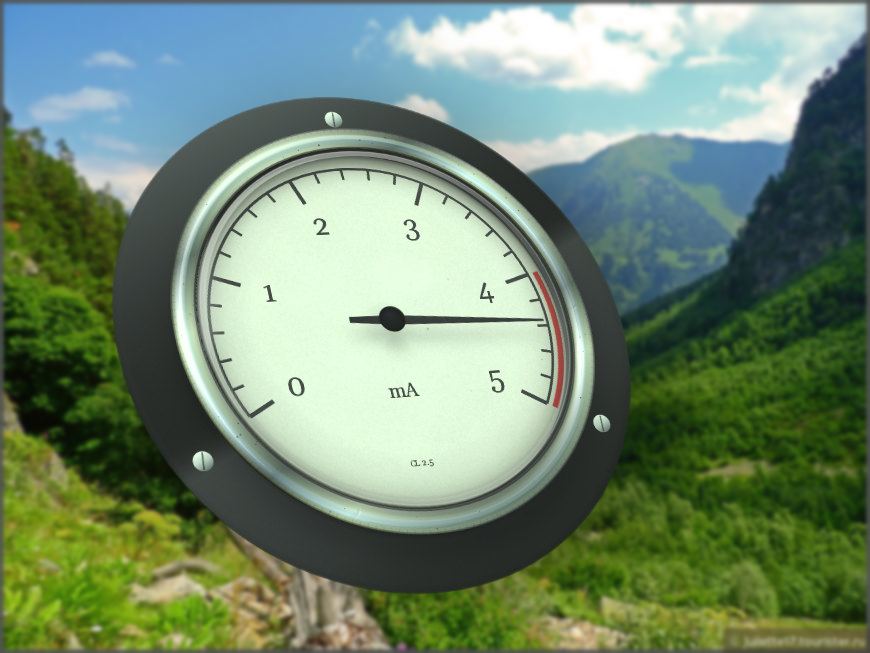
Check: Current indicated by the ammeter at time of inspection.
4.4 mA
